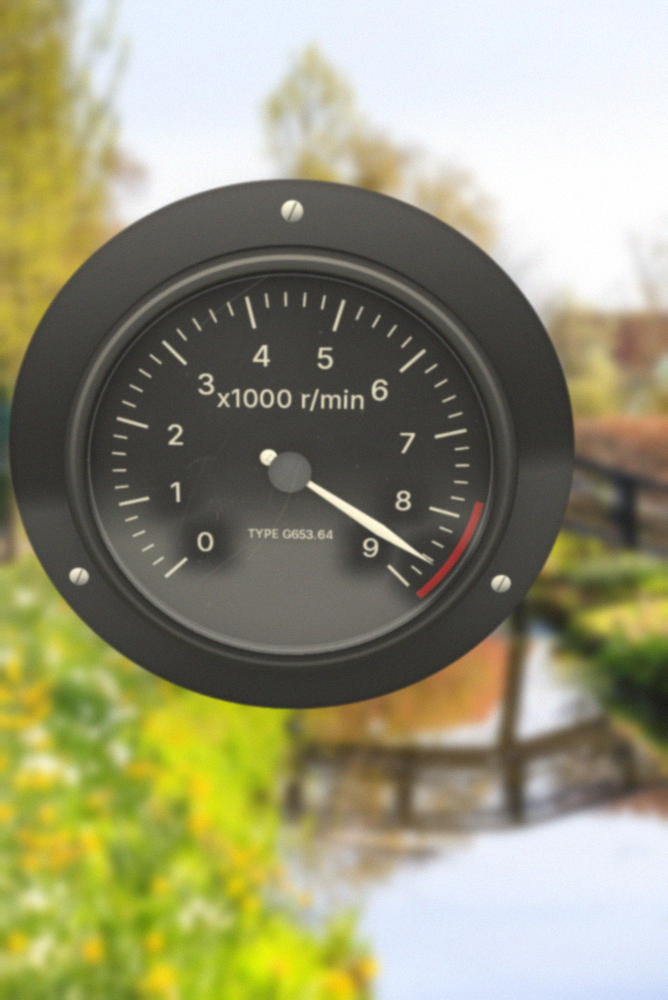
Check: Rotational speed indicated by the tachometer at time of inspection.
8600 rpm
